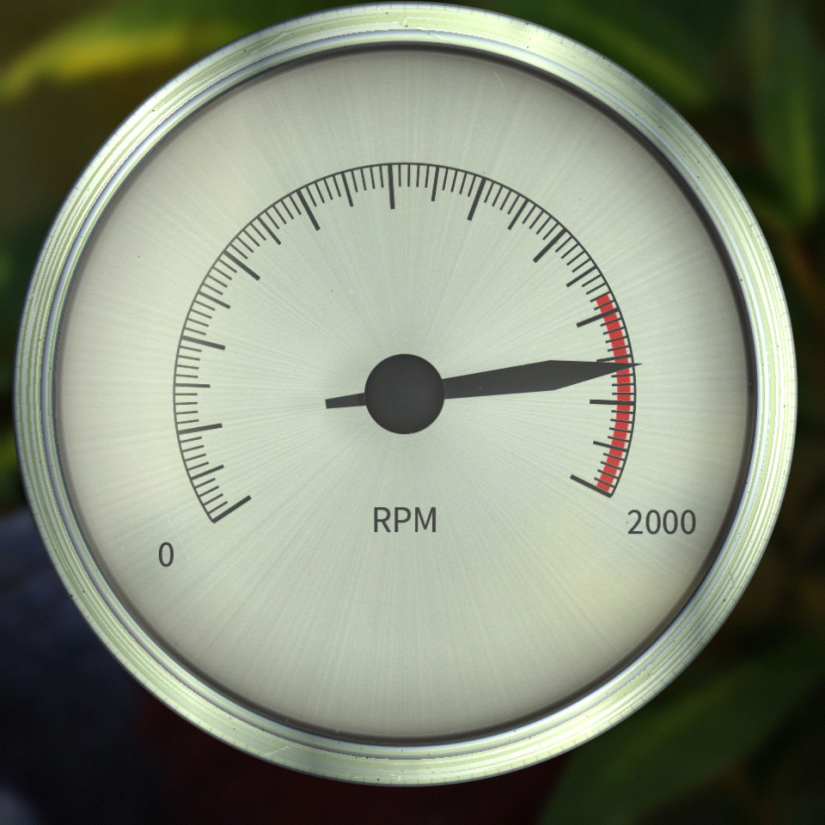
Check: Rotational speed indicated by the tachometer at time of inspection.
1720 rpm
